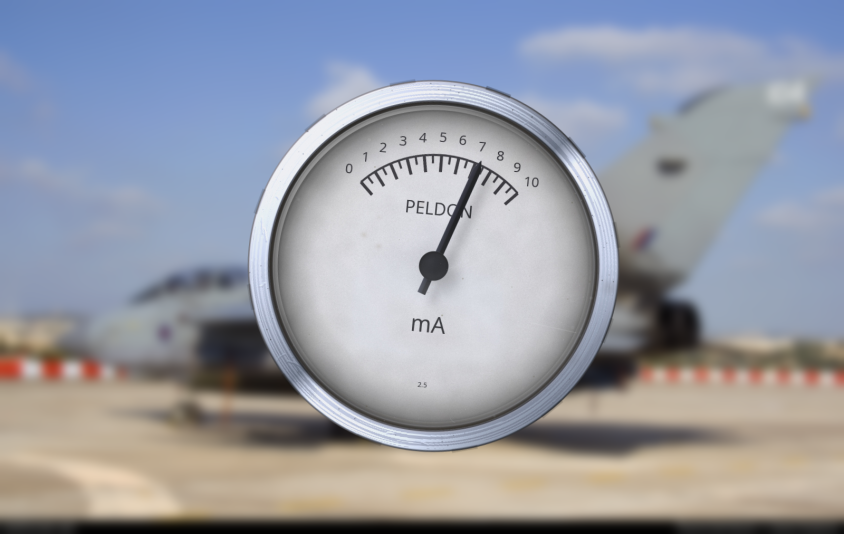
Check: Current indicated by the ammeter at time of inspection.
7.25 mA
